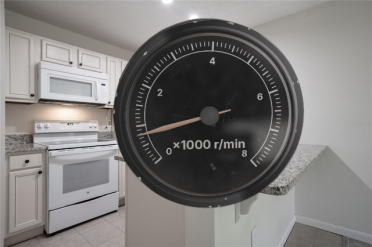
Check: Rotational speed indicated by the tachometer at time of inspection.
800 rpm
